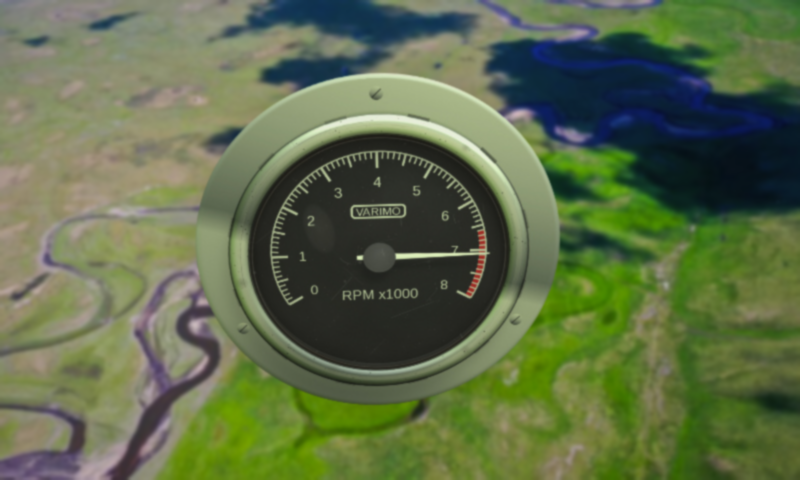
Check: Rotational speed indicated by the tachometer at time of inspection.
7000 rpm
